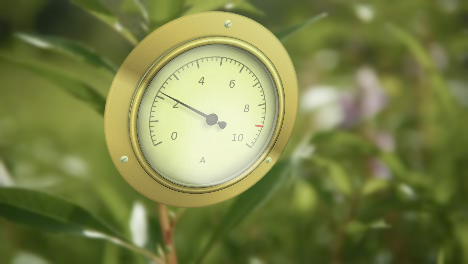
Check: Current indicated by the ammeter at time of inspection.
2.2 A
